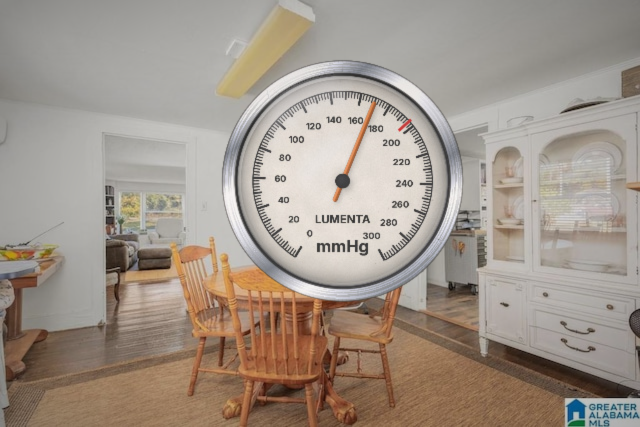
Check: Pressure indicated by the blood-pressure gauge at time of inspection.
170 mmHg
